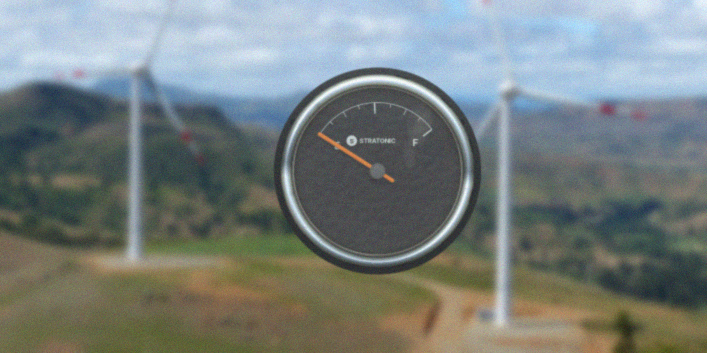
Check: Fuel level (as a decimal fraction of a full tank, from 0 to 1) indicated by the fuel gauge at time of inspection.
0
